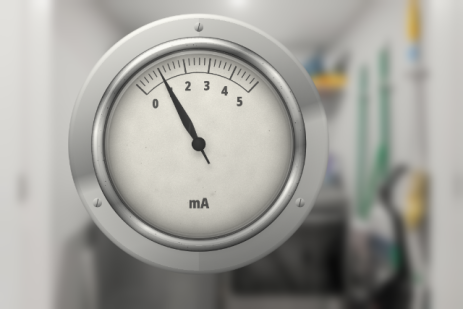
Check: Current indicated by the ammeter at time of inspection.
1 mA
